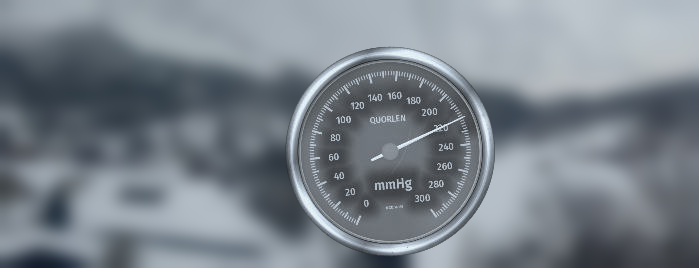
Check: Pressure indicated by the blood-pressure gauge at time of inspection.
220 mmHg
